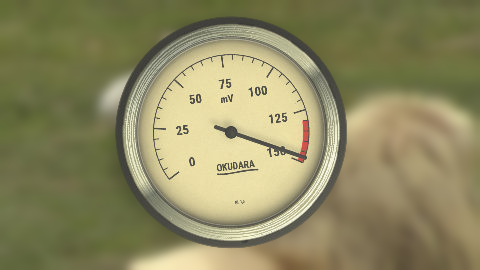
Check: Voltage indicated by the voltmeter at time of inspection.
147.5 mV
